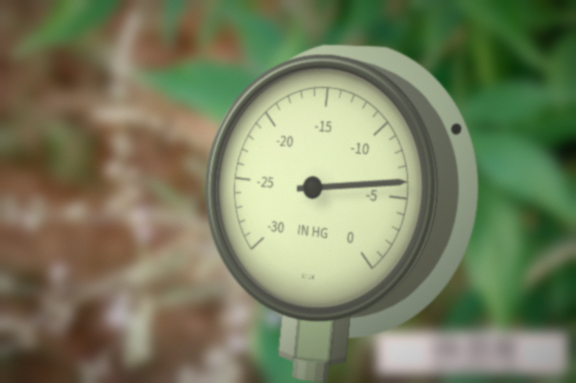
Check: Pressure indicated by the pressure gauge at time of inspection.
-6 inHg
